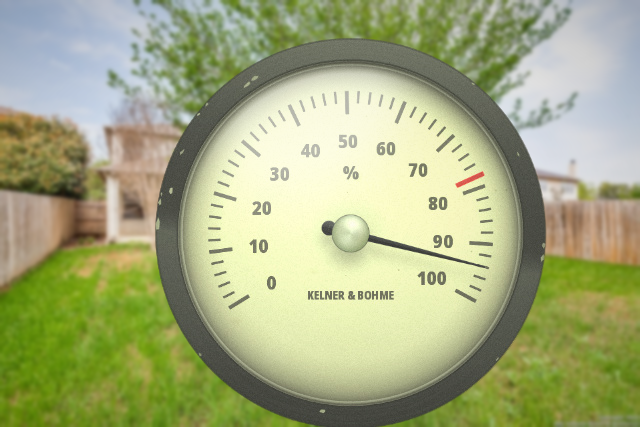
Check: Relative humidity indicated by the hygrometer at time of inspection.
94 %
